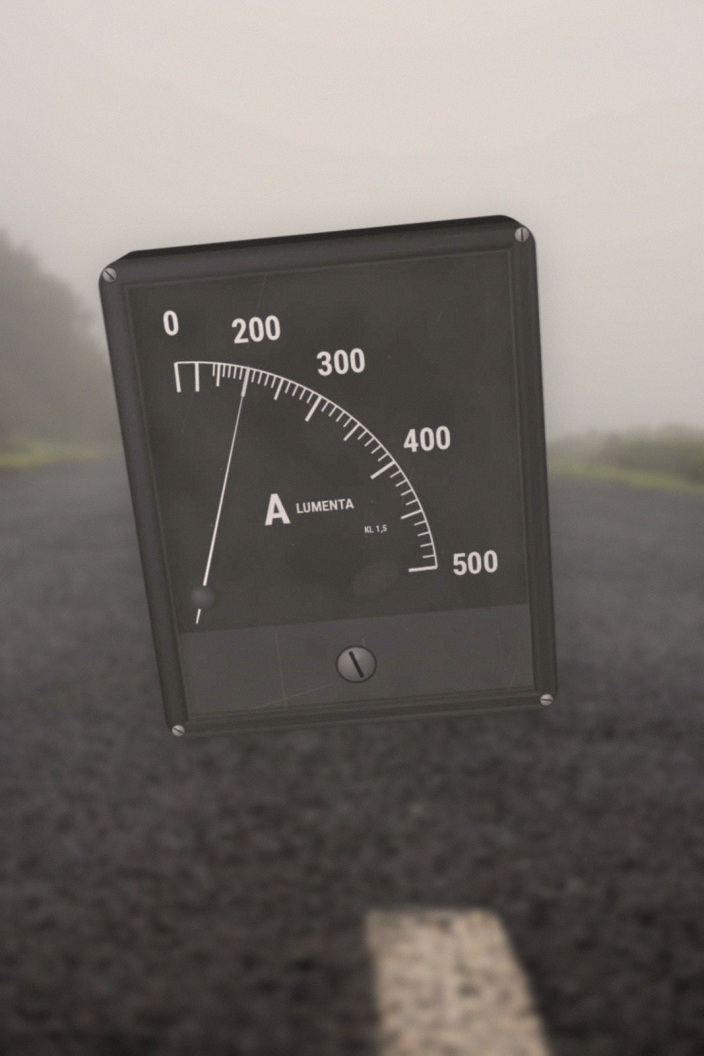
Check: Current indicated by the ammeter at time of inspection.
200 A
